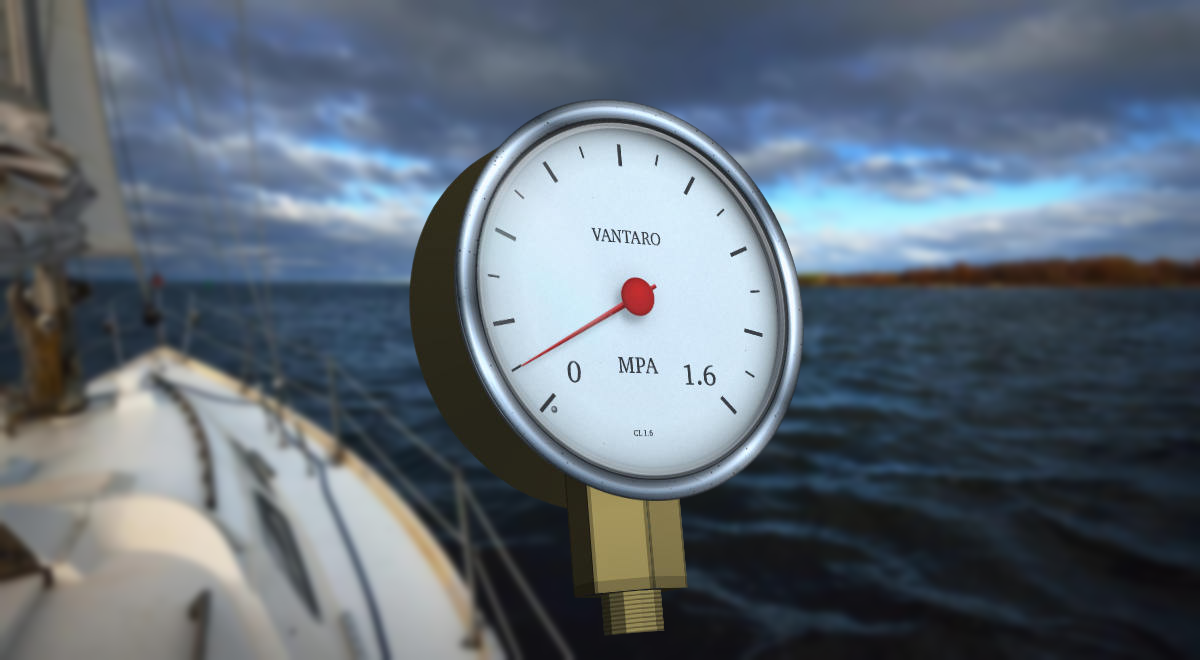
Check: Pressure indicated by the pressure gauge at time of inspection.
0.1 MPa
